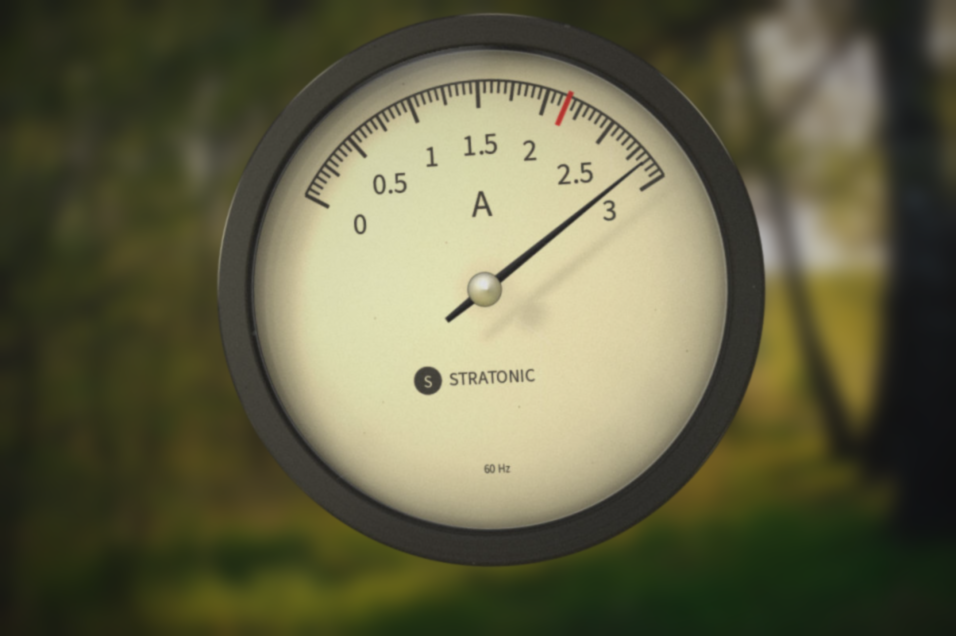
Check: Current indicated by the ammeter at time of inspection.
2.85 A
